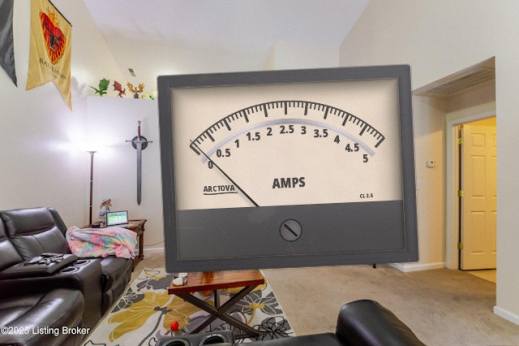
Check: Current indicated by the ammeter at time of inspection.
0.1 A
